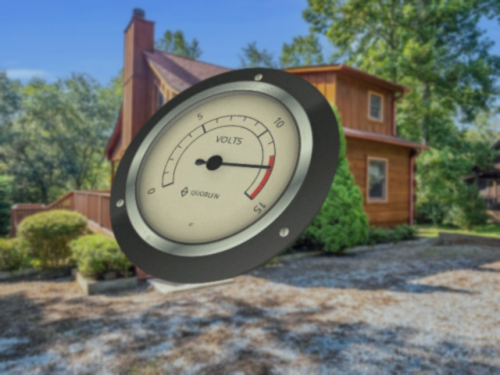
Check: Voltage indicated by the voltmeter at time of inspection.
13 V
